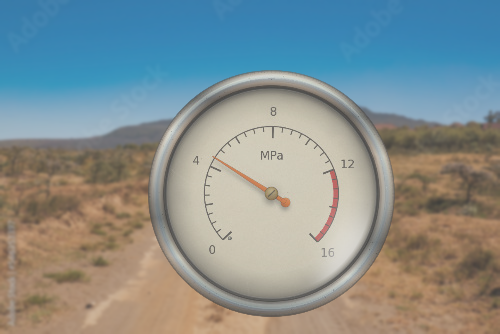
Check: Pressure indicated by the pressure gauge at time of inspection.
4.5 MPa
